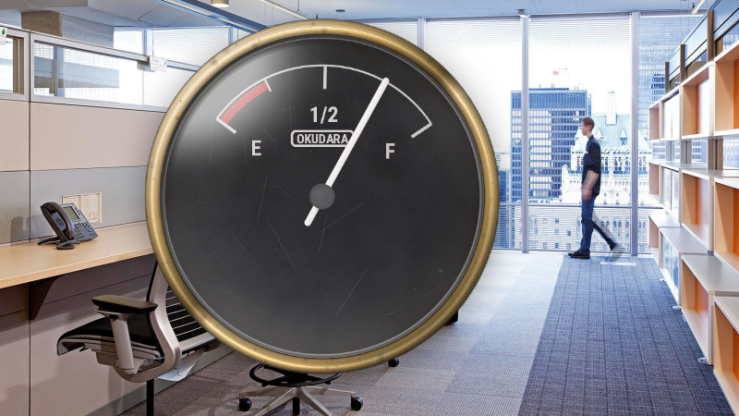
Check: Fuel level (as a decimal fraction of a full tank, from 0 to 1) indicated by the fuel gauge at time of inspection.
0.75
